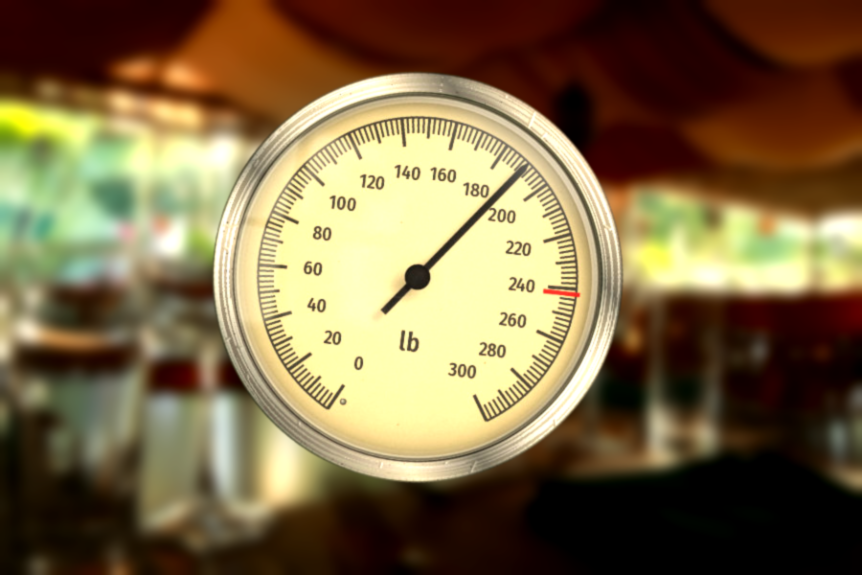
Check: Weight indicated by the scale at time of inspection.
190 lb
